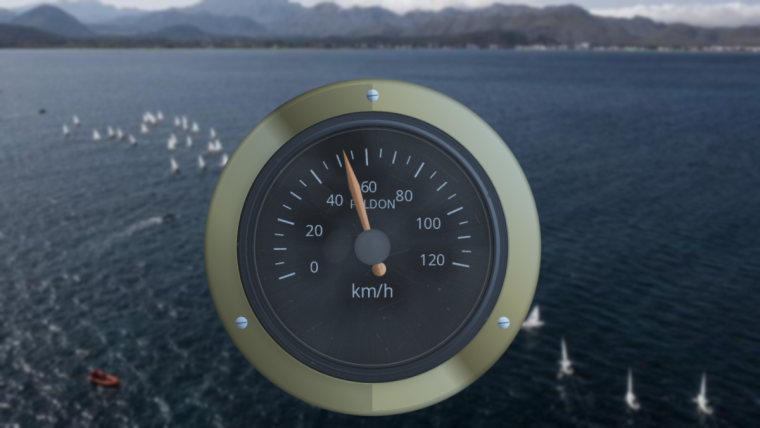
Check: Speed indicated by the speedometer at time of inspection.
52.5 km/h
